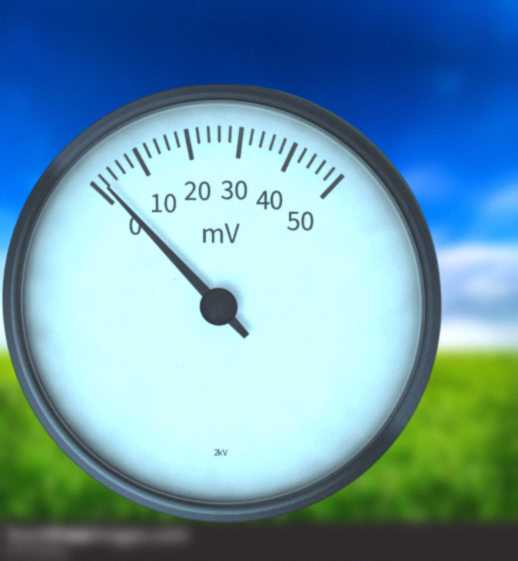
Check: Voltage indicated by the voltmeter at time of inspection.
2 mV
